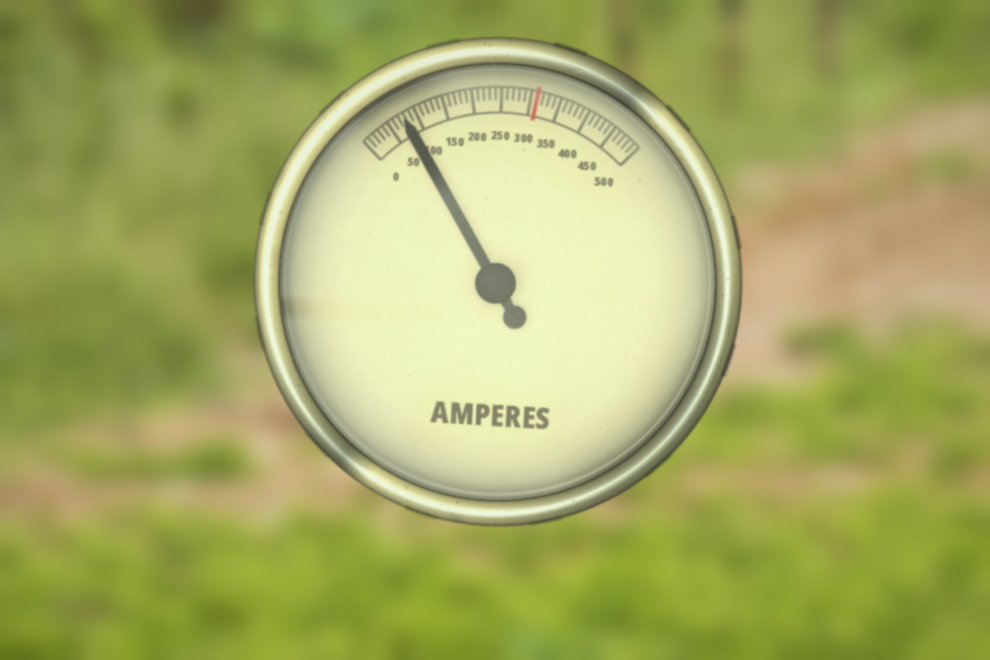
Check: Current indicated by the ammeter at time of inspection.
80 A
